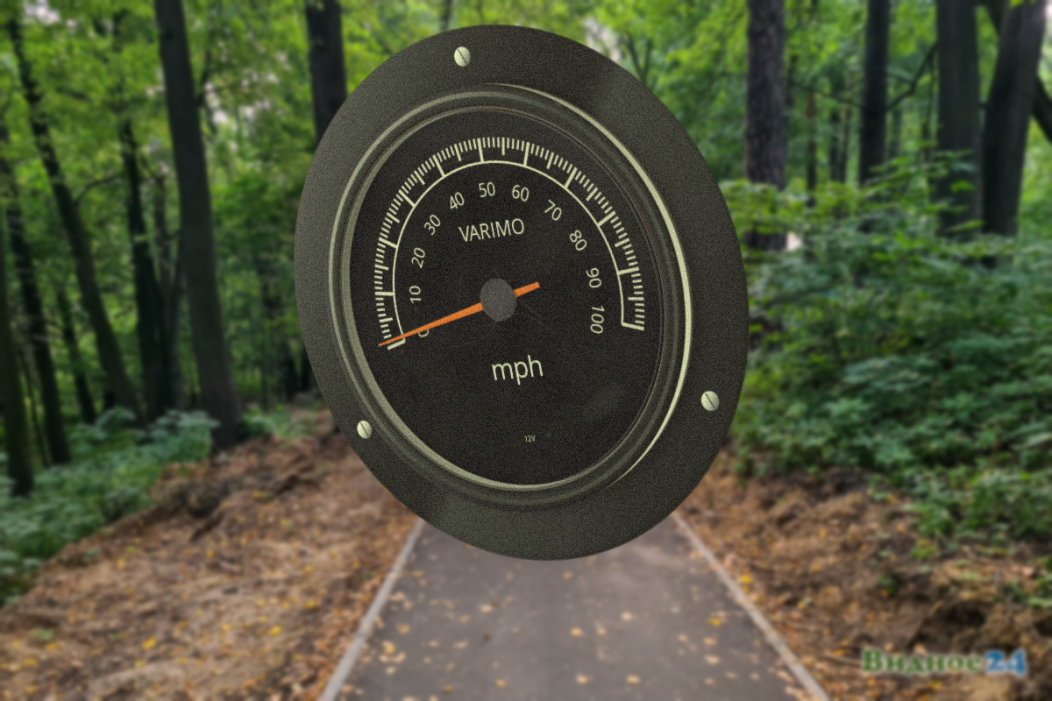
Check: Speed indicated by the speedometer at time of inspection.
1 mph
